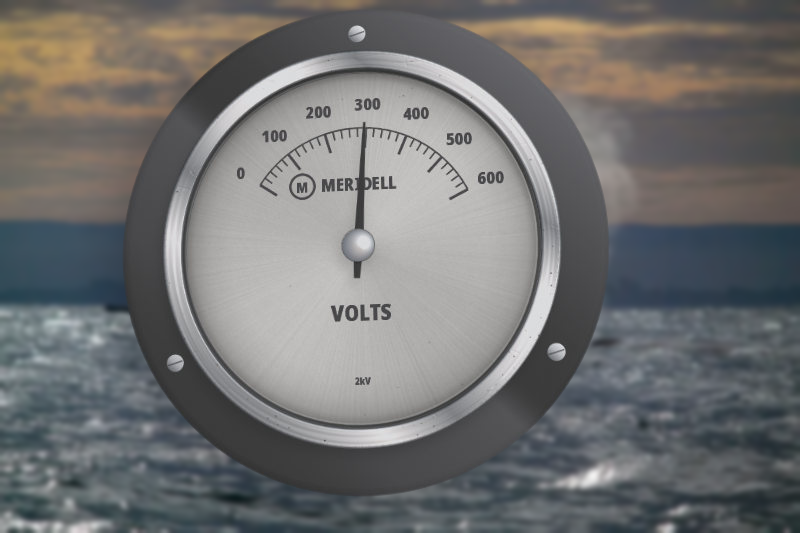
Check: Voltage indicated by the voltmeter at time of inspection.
300 V
